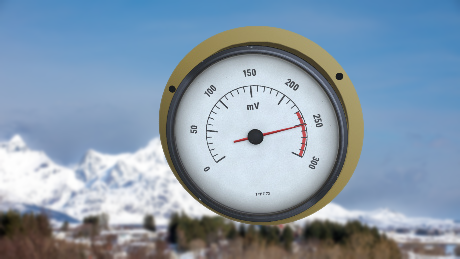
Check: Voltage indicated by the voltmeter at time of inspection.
250 mV
